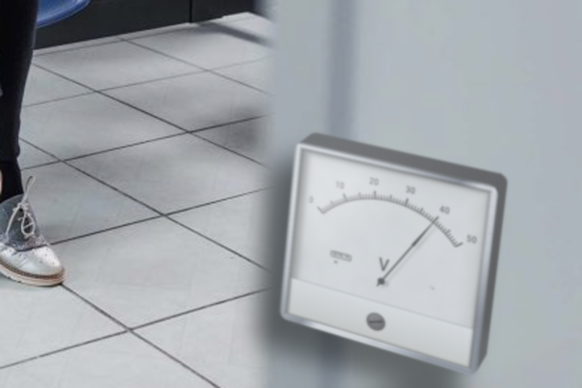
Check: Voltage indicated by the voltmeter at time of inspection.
40 V
